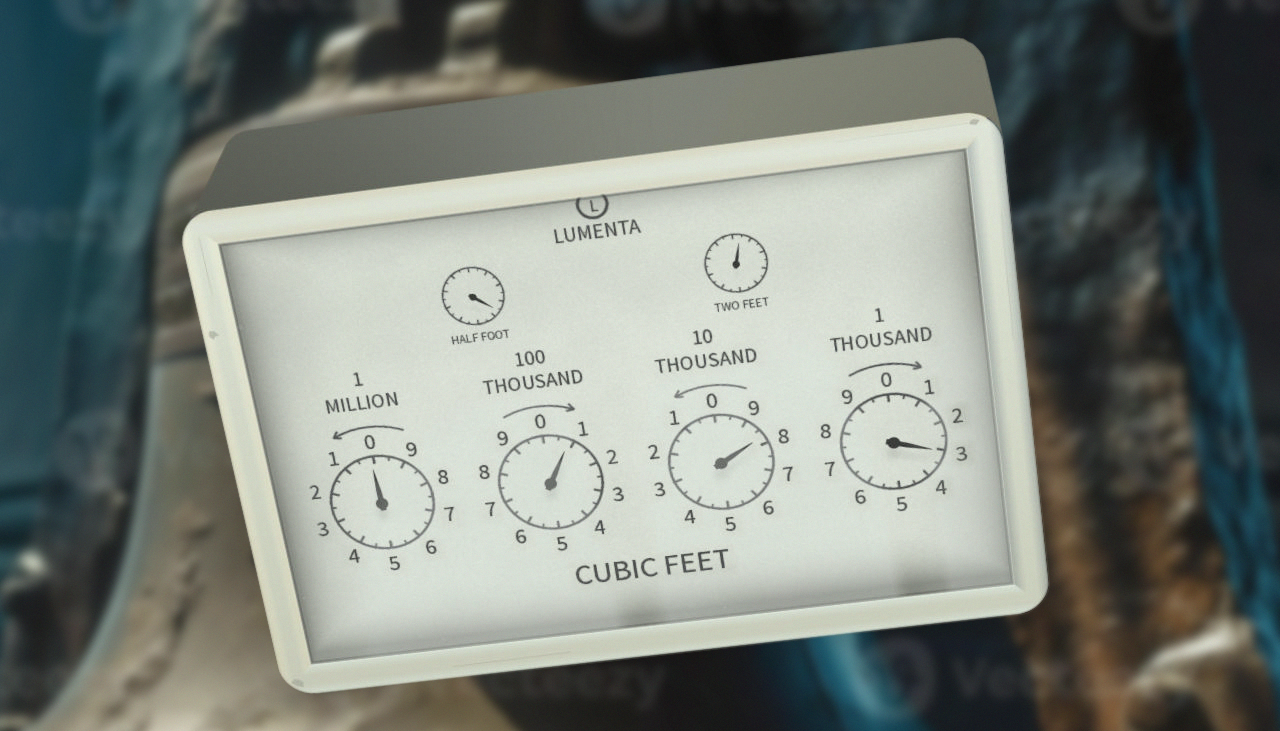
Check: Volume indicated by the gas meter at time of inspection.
8300 ft³
